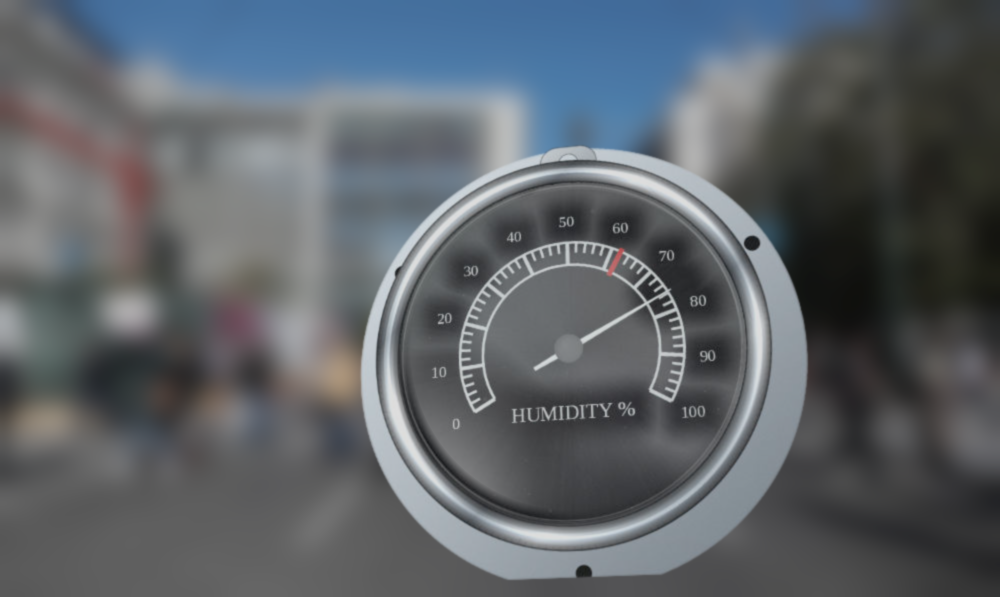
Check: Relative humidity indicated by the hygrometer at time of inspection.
76 %
